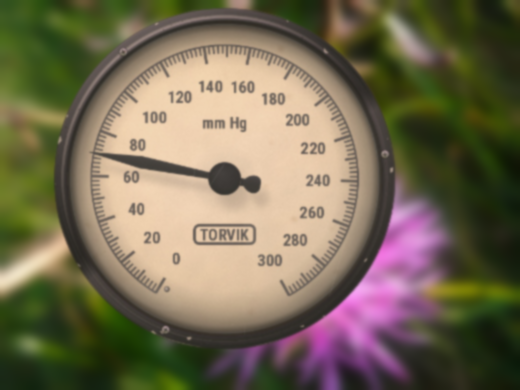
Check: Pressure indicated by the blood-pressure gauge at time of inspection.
70 mmHg
